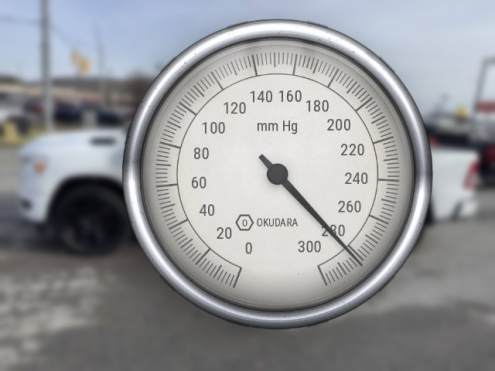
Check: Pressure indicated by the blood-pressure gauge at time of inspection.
282 mmHg
